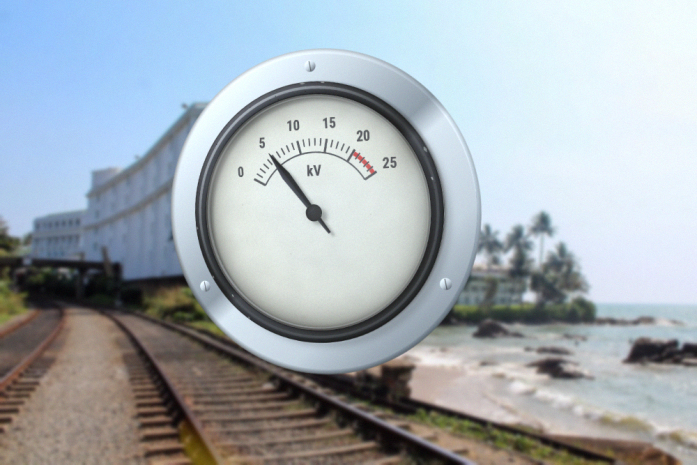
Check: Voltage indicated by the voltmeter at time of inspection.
5 kV
